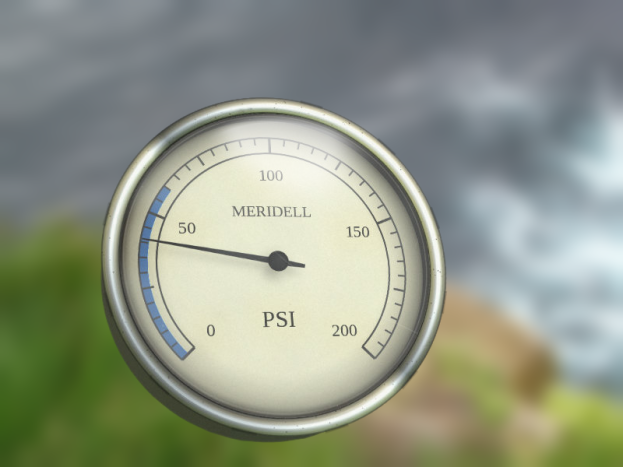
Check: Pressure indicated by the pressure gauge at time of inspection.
40 psi
